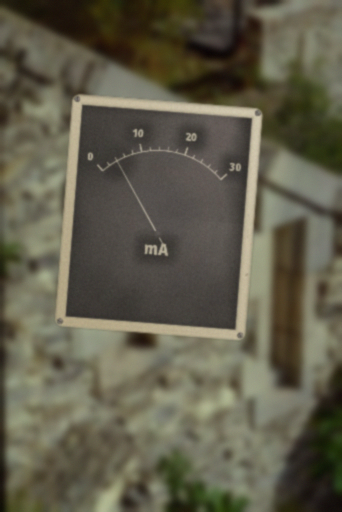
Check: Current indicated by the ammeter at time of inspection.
4 mA
